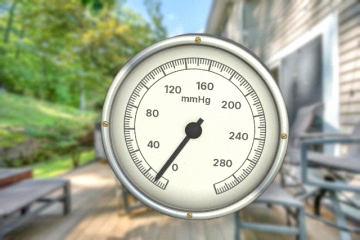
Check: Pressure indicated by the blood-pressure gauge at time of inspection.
10 mmHg
